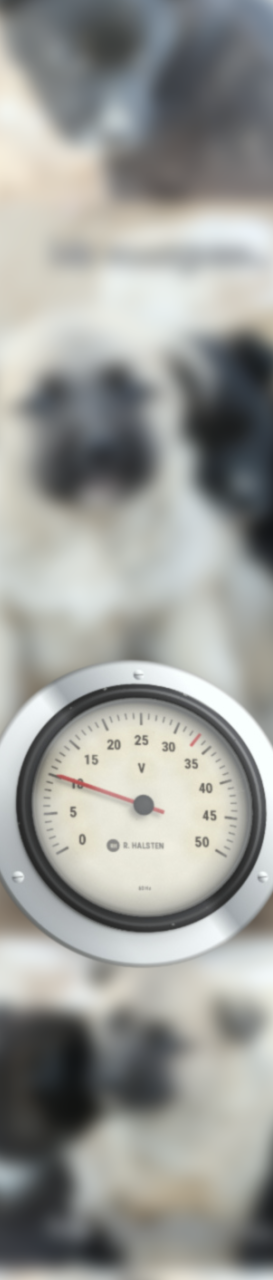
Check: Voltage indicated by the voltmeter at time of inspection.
10 V
